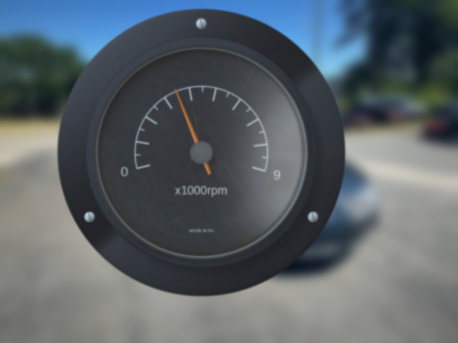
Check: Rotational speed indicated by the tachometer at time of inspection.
3500 rpm
